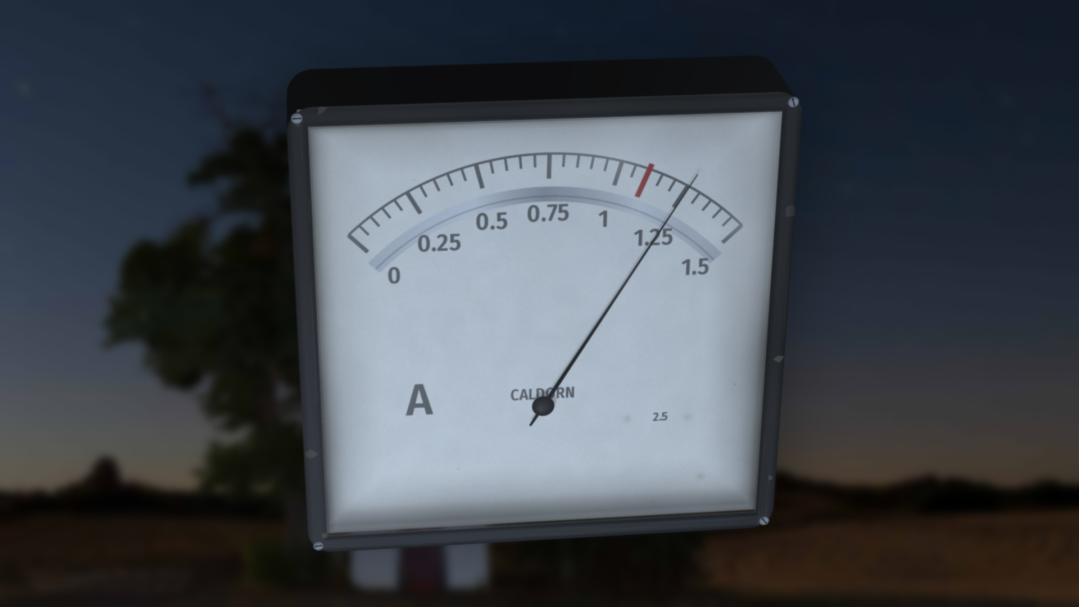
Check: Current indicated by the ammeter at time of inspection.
1.25 A
